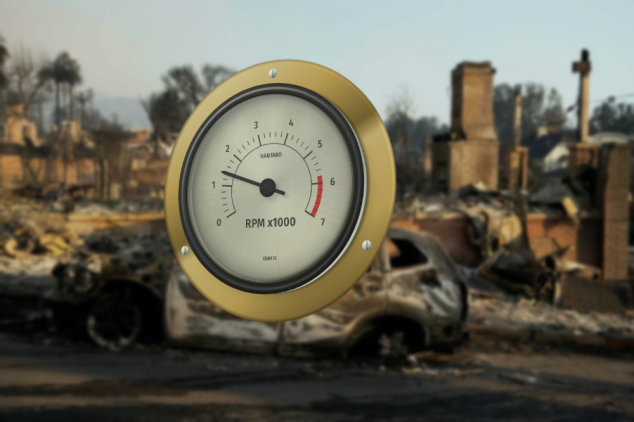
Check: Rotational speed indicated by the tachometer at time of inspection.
1400 rpm
